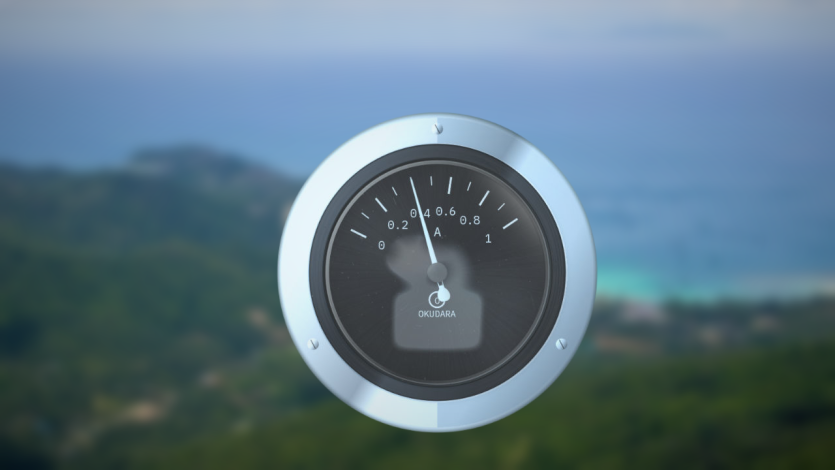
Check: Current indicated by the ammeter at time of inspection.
0.4 A
